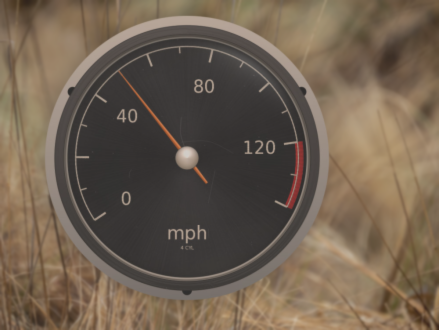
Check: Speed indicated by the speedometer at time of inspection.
50 mph
